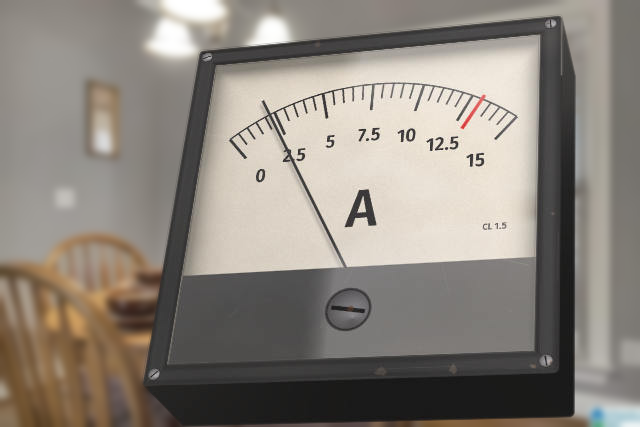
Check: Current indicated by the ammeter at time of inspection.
2.25 A
